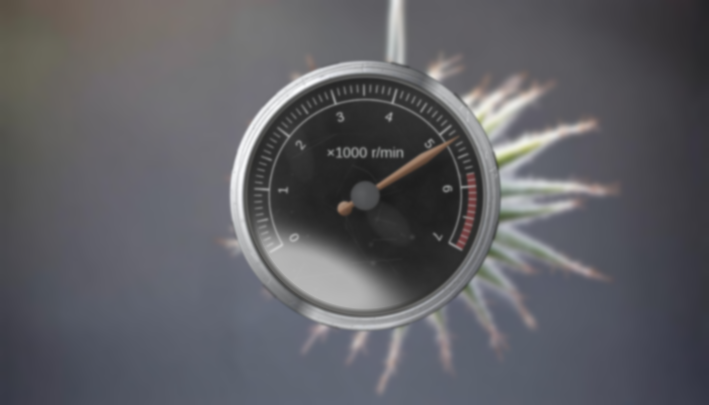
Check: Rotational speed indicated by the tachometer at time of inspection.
5200 rpm
